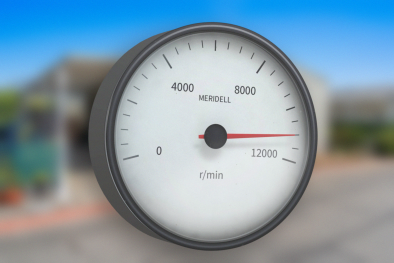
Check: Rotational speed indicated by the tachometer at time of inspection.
11000 rpm
